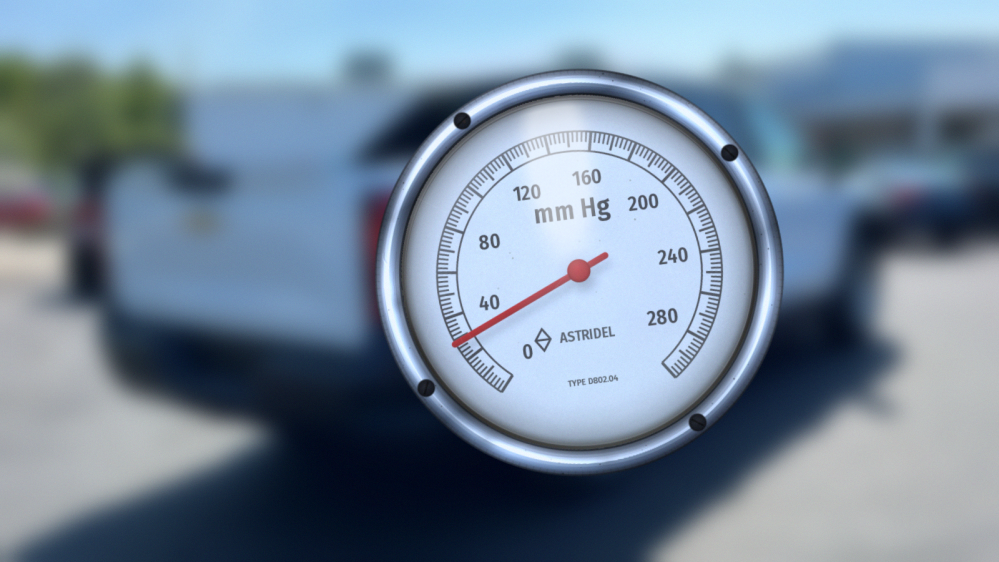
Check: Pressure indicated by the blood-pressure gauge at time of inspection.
28 mmHg
